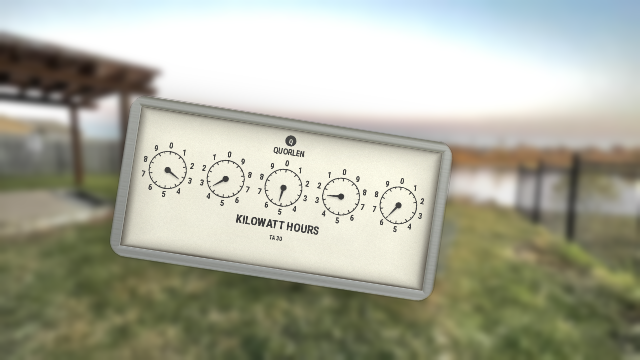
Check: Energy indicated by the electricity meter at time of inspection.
33526 kWh
